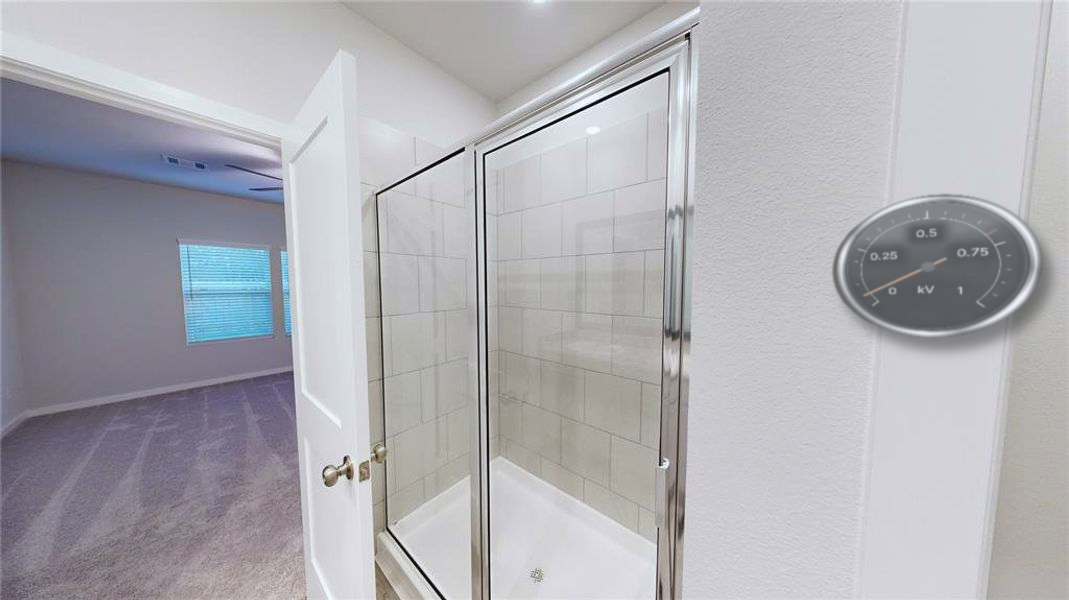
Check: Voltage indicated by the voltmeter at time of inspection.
0.05 kV
